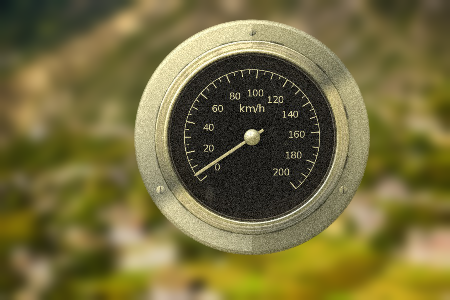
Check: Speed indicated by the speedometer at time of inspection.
5 km/h
